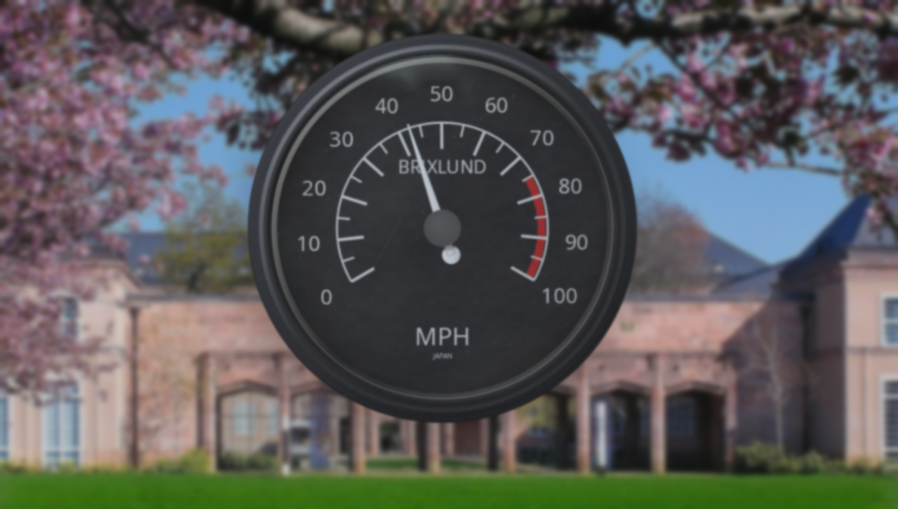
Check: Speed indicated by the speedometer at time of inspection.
42.5 mph
